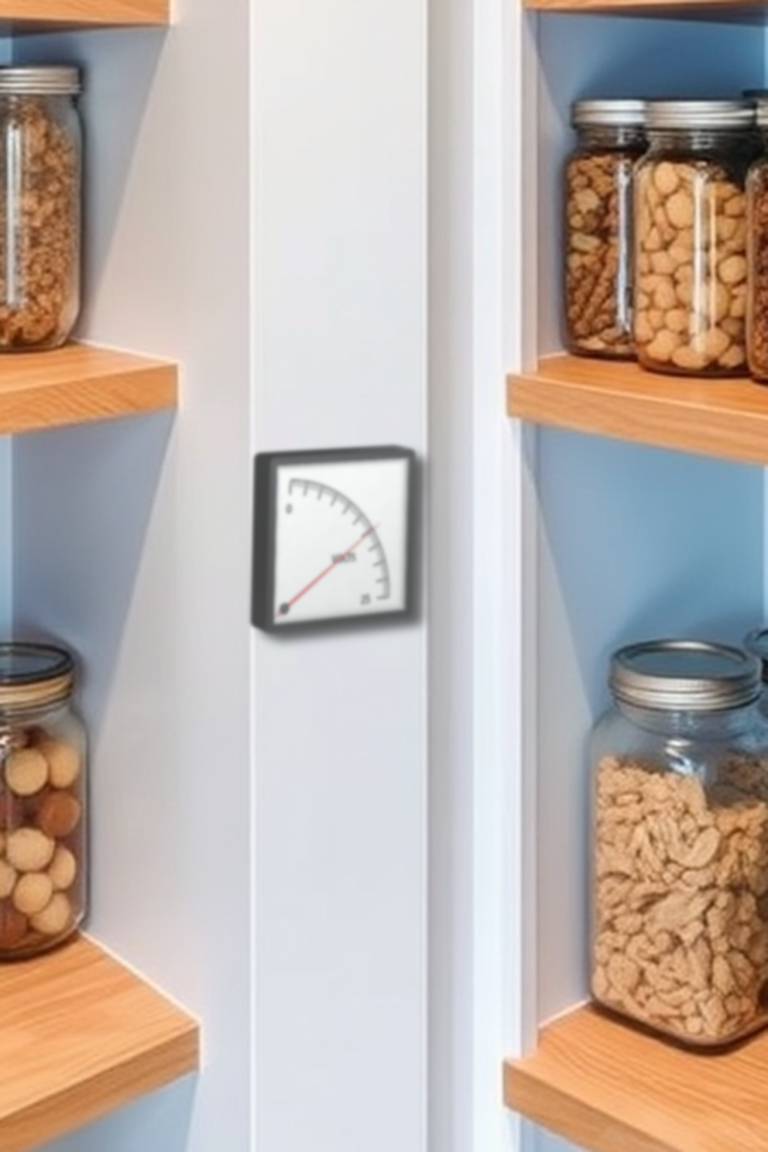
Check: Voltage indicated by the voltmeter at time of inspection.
15 V
